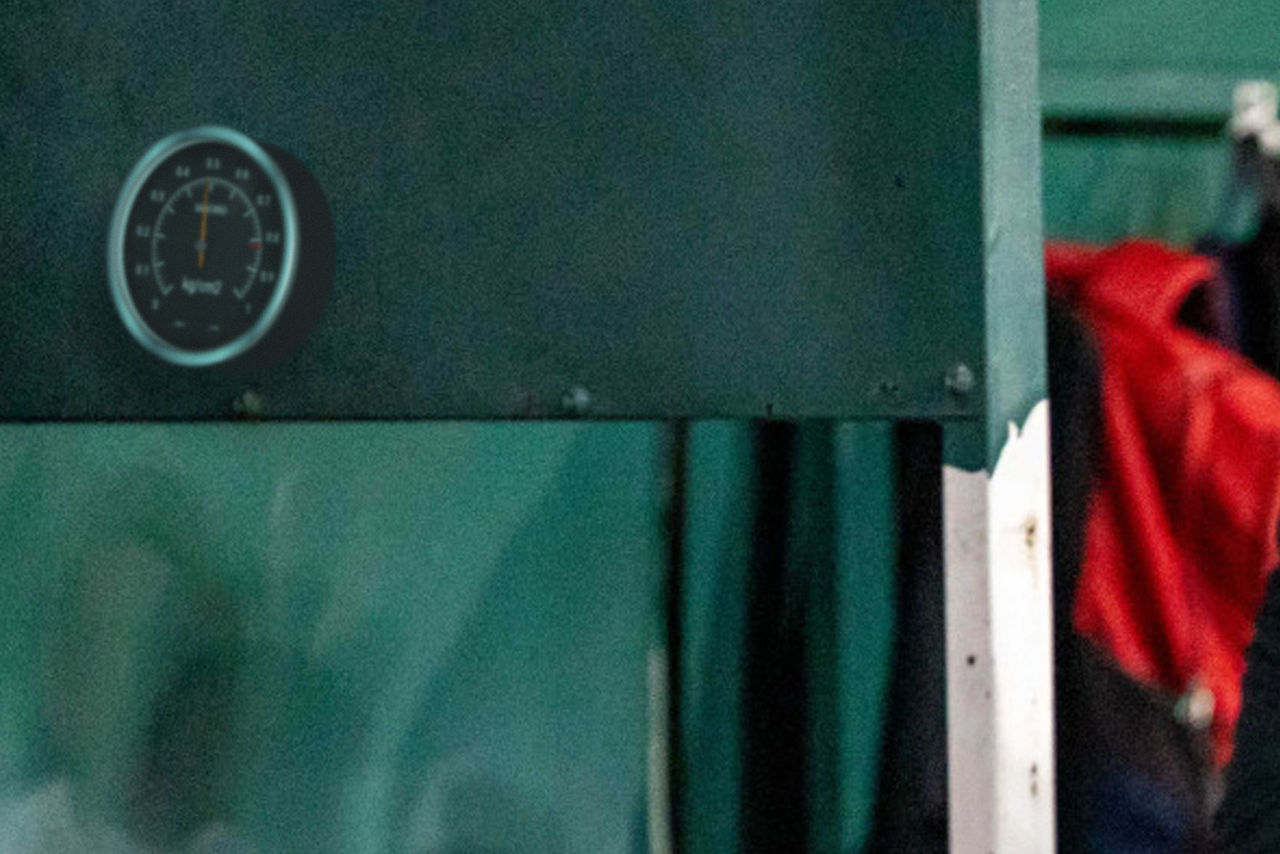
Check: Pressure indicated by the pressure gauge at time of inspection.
0.5 kg/cm²
